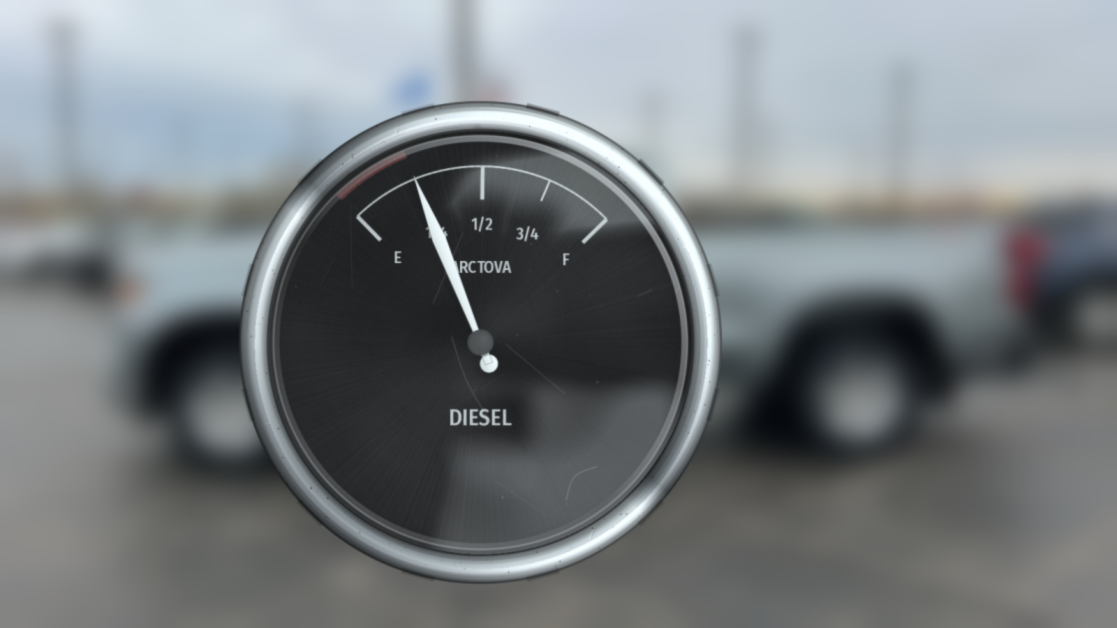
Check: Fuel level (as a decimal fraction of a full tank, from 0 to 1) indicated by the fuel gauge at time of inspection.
0.25
